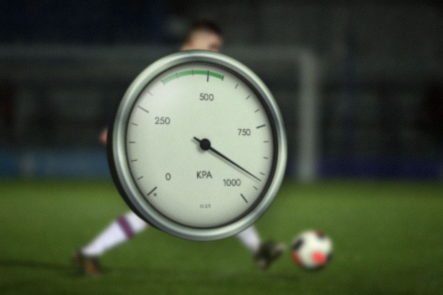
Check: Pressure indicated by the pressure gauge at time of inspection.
925 kPa
